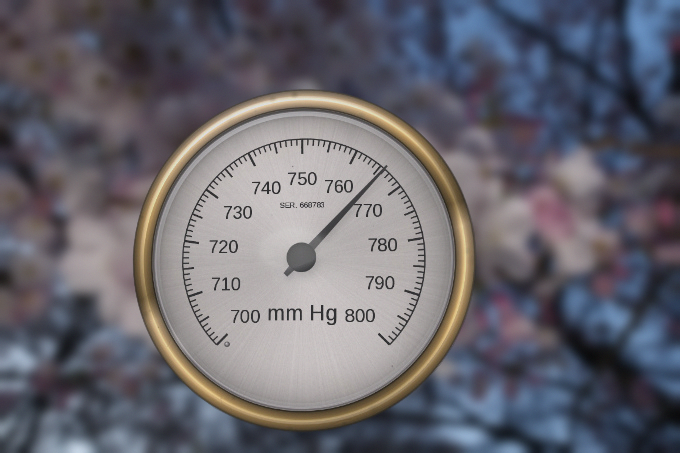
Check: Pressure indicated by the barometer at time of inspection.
766 mmHg
